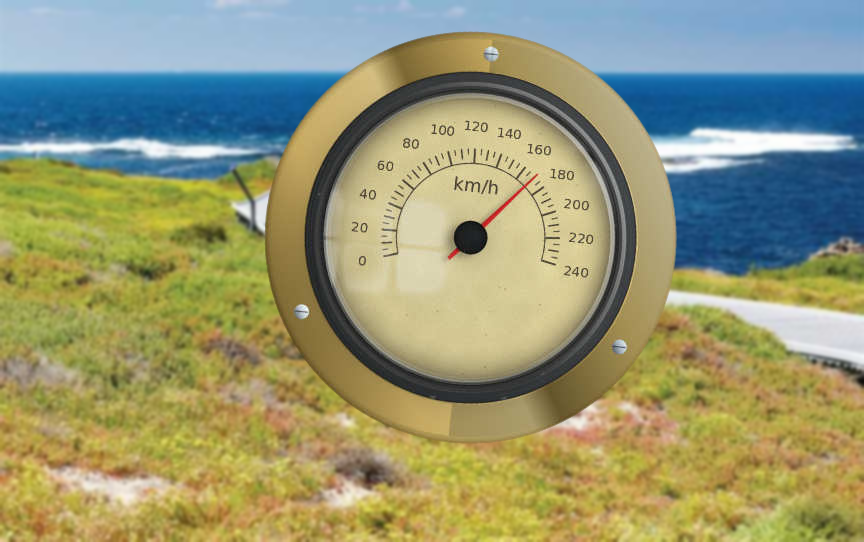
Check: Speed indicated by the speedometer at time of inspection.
170 km/h
